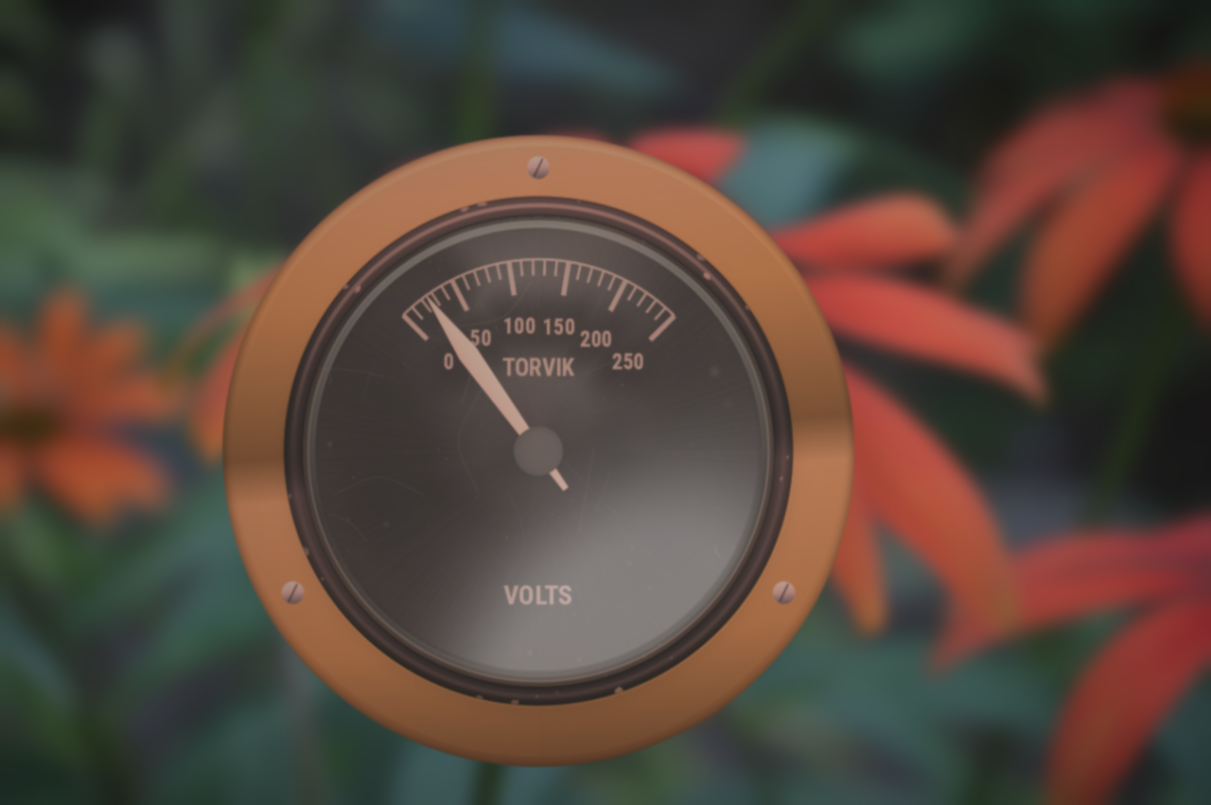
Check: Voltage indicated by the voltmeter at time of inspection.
25 V
